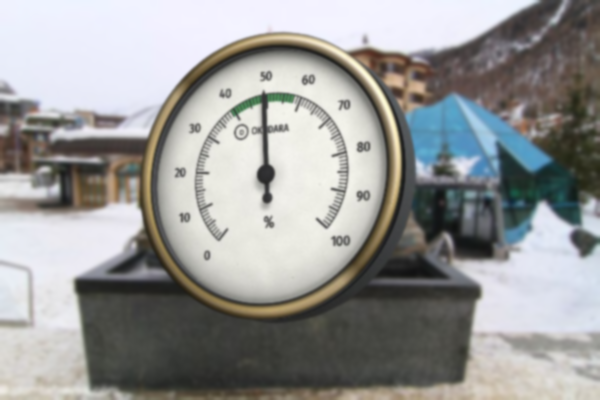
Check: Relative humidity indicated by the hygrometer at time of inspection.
50 %
